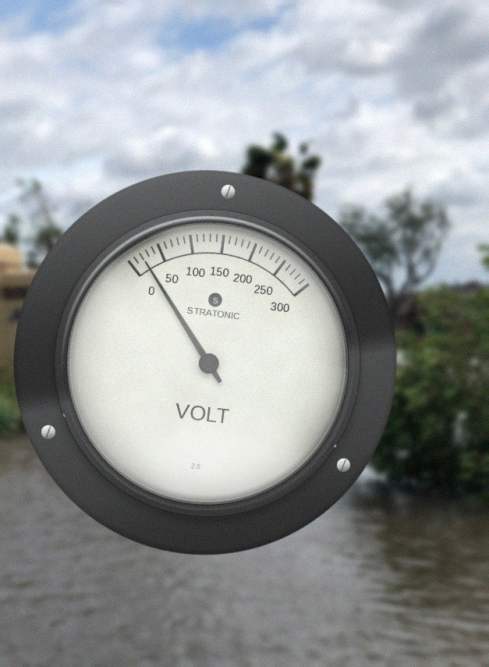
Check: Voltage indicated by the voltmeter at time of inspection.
20 V
